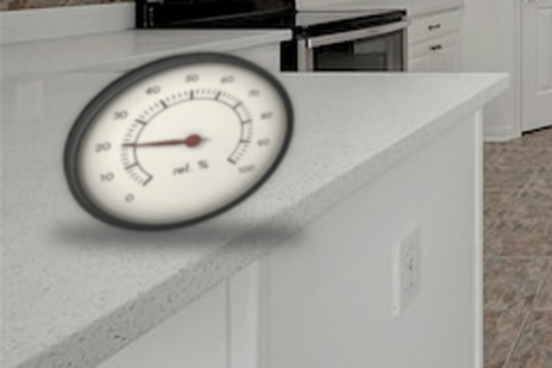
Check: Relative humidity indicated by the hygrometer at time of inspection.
20 %
